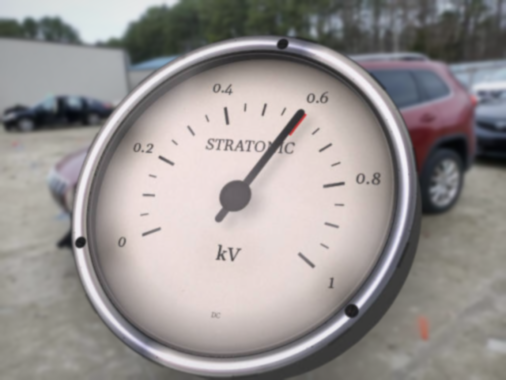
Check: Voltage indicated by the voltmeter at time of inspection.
0.6 kV
